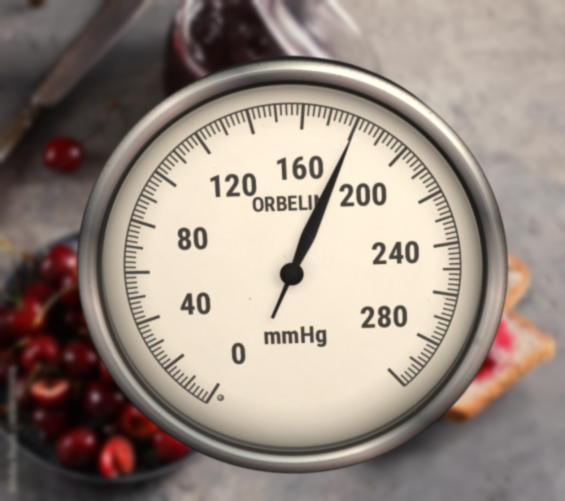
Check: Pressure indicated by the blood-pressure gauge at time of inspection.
180 mmHg
